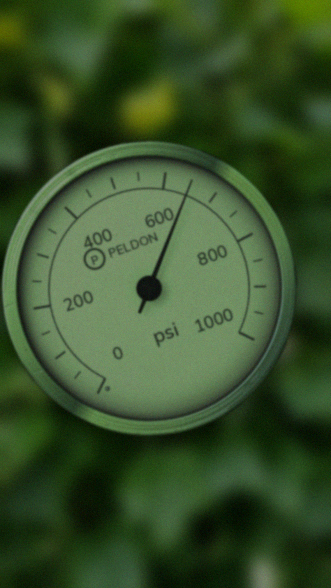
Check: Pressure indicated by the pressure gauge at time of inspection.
650 psi
